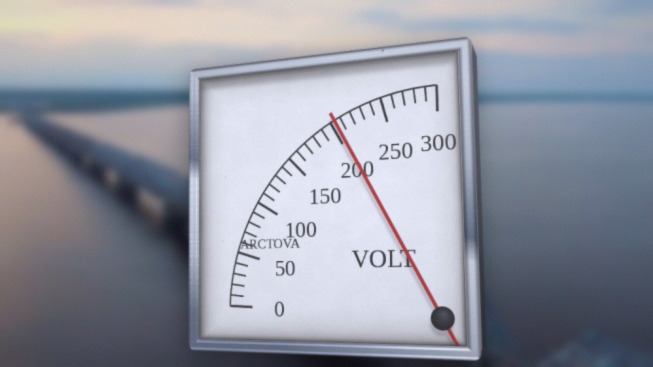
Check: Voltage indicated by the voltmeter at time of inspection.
205 V
